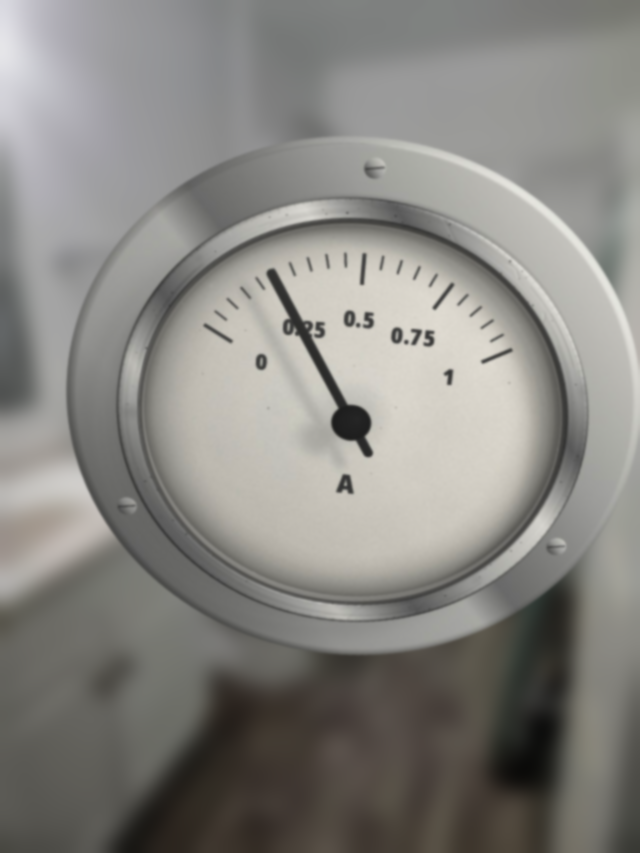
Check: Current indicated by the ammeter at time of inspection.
0.25 A
